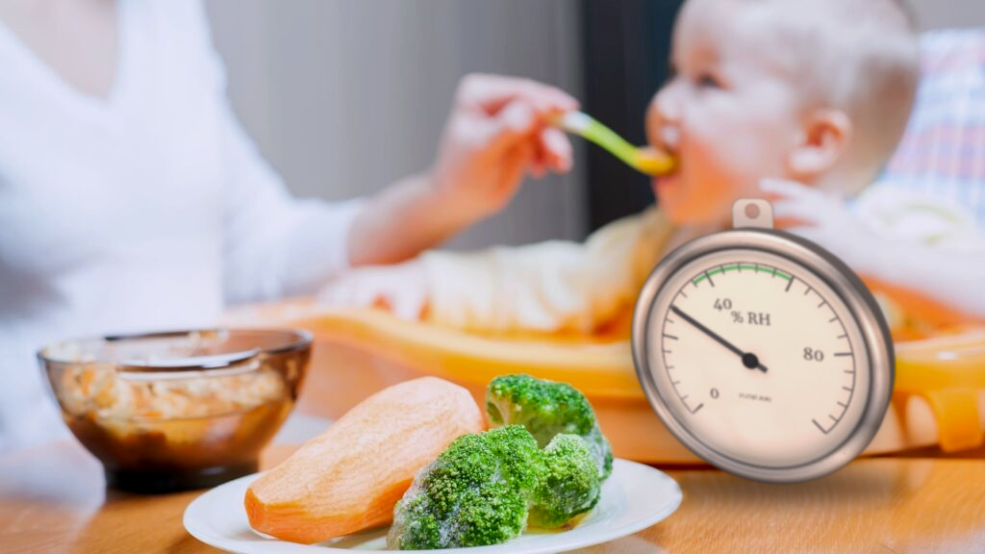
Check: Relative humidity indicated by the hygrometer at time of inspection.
28 %
